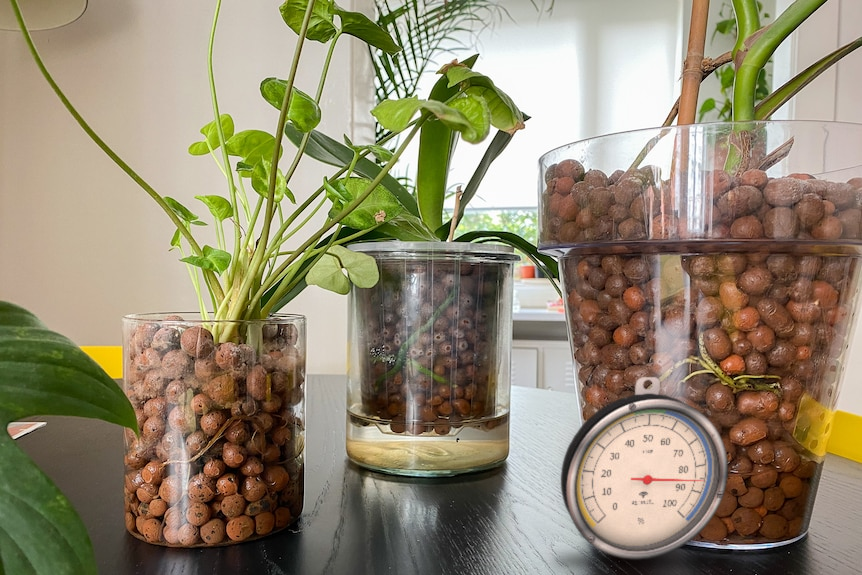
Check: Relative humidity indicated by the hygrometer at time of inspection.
85 %
